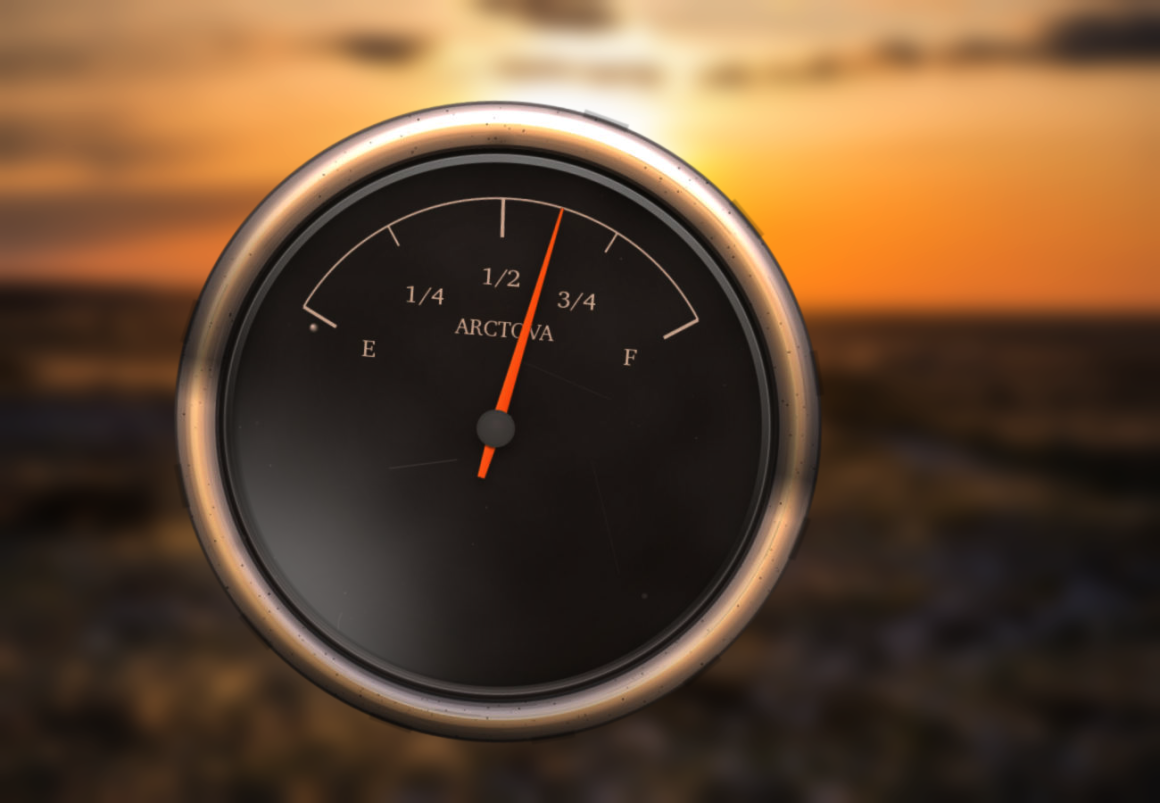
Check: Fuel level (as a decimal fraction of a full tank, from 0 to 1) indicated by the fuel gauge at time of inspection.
0.625
